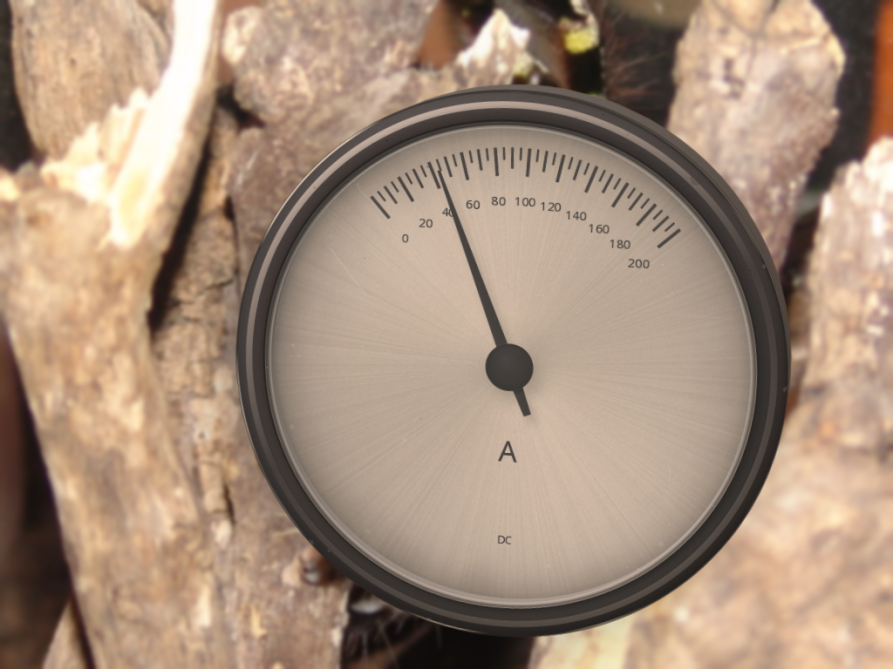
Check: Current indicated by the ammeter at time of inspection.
45 A
